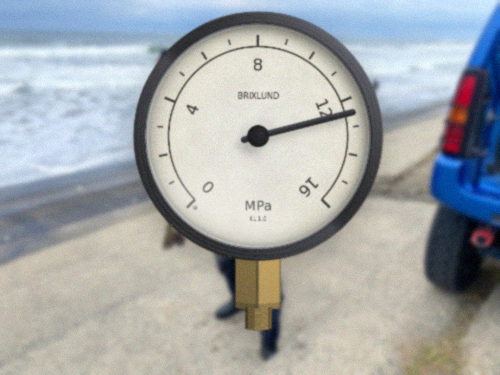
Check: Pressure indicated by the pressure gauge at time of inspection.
12.5 MPa
